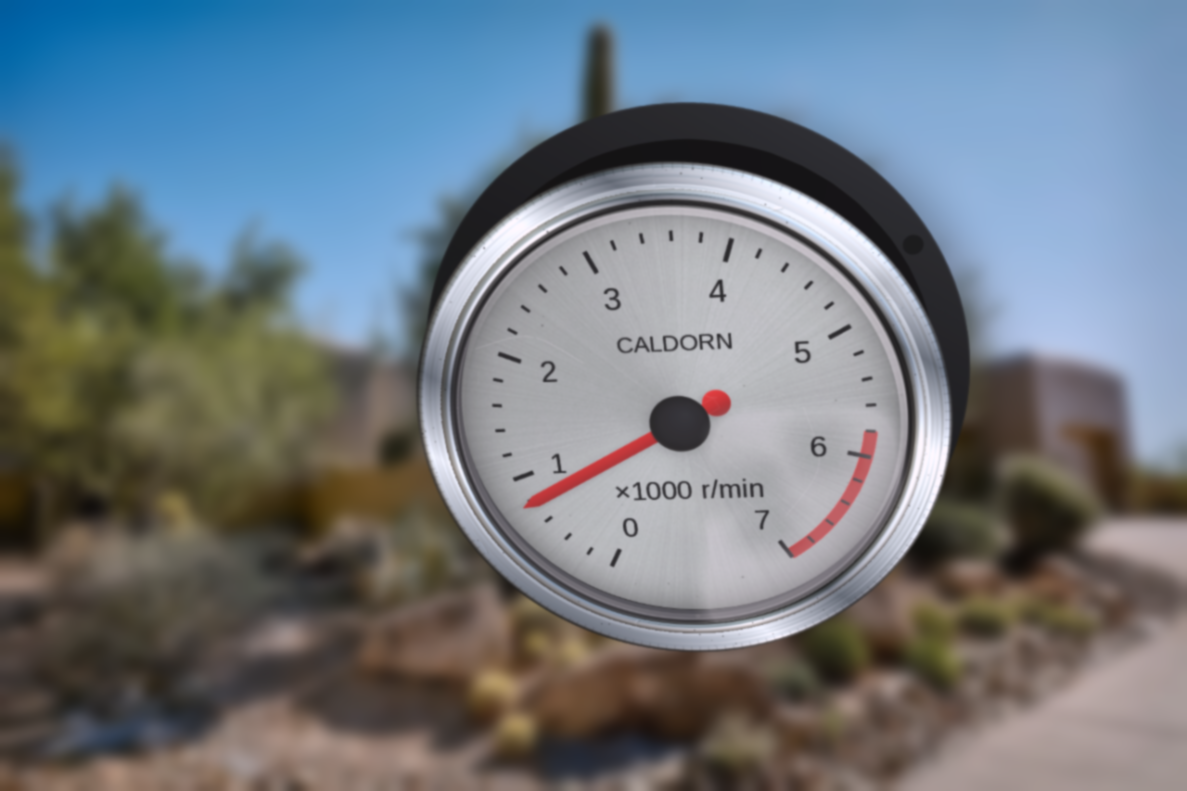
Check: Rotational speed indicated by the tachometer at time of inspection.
800 rpm
